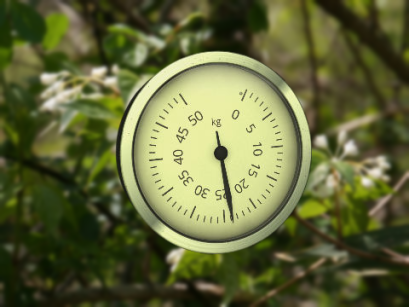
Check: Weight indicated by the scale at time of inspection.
24 kg
